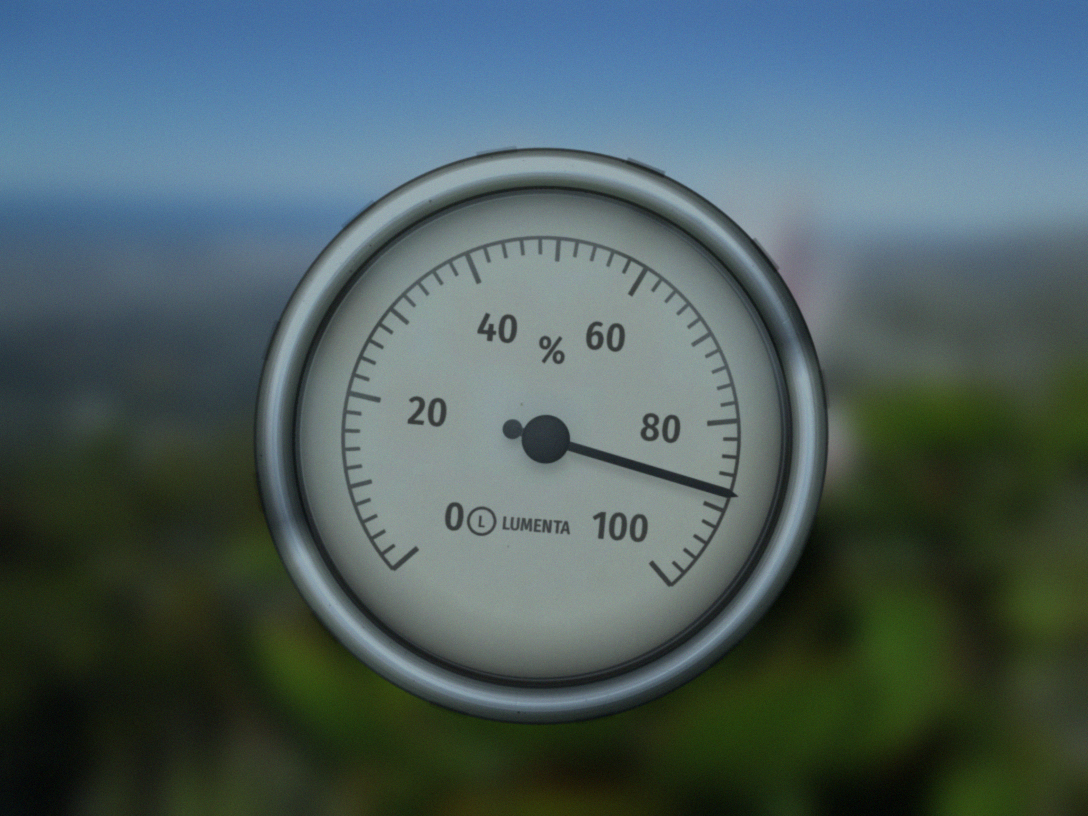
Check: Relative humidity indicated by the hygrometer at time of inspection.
88 %
